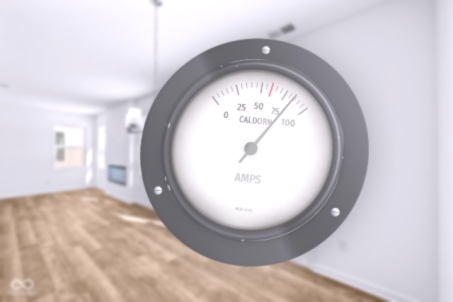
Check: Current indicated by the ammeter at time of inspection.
85 A
